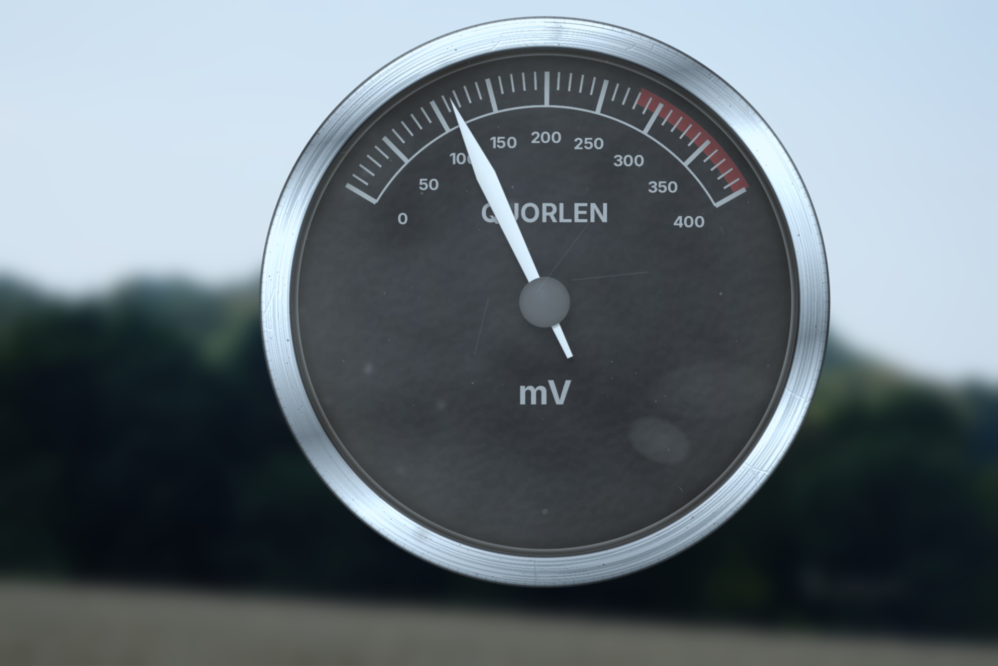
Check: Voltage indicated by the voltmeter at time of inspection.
115 mV
